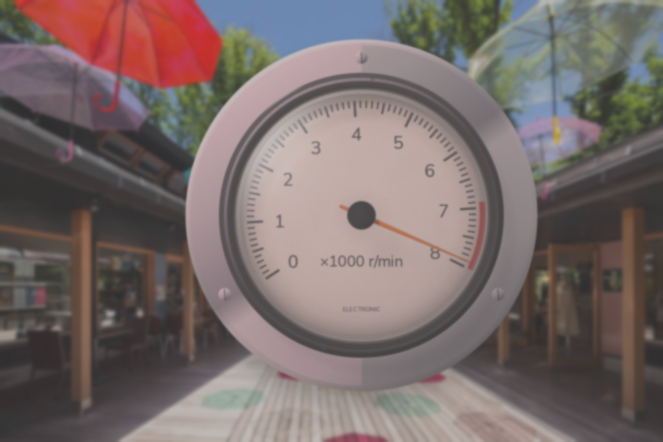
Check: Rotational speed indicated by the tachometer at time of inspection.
7900 rpm
